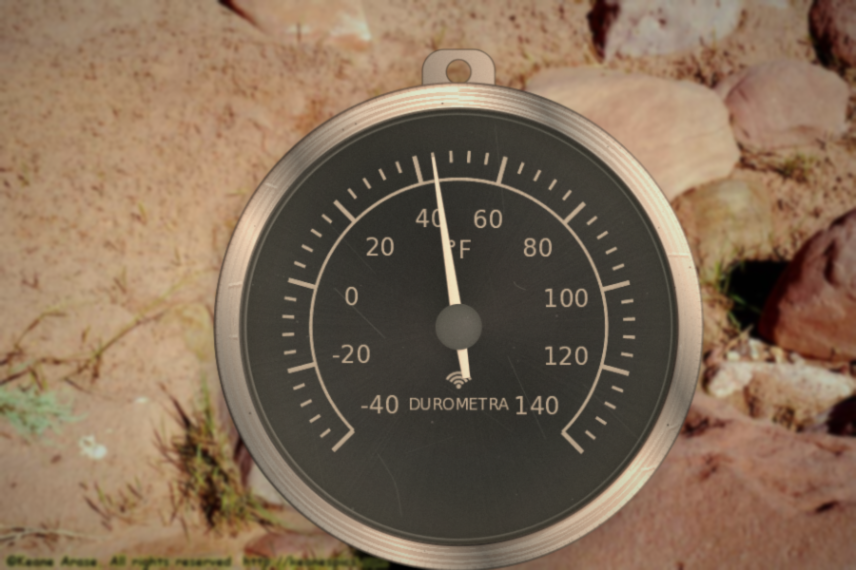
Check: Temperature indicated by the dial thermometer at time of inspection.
44 °F
